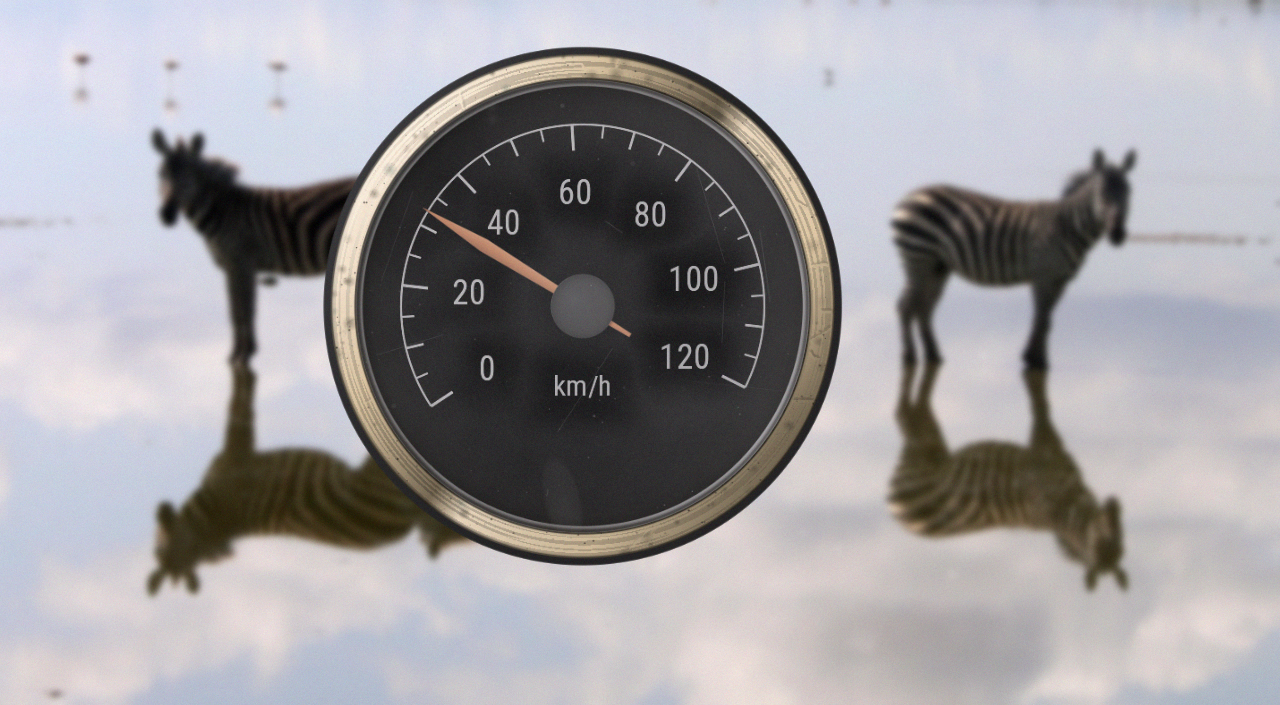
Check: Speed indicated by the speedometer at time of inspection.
32.5 km/h
